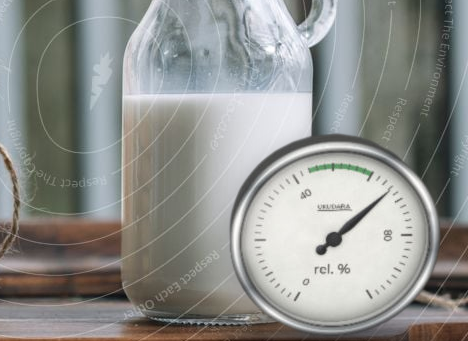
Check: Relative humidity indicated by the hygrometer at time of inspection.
66 %
